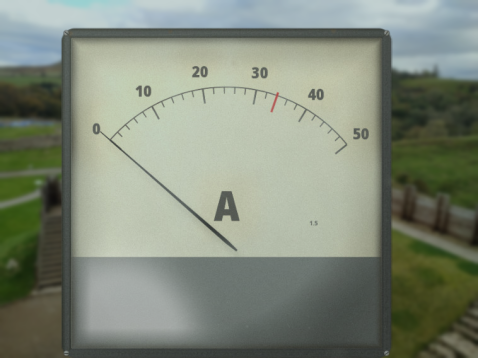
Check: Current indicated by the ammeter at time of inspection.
0 A
